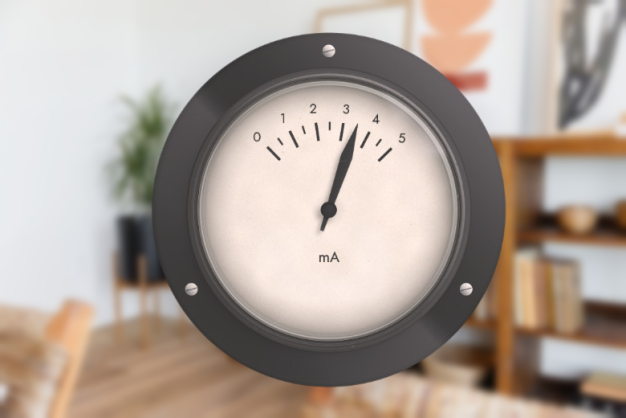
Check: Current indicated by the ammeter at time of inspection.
3.5 mA
